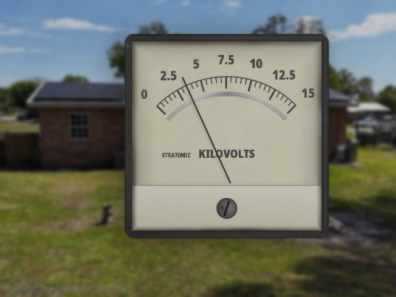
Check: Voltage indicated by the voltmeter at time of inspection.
3.5 kV
